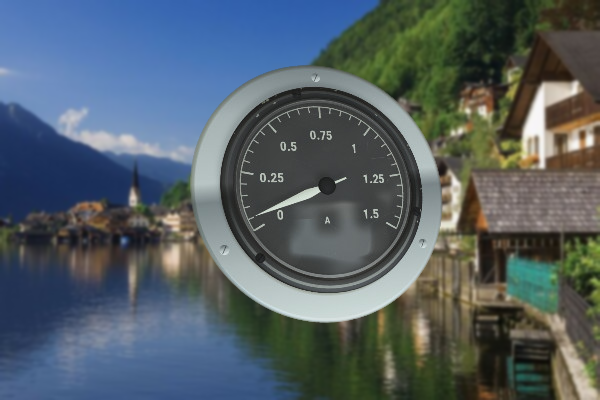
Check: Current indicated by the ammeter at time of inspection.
0.05 A
